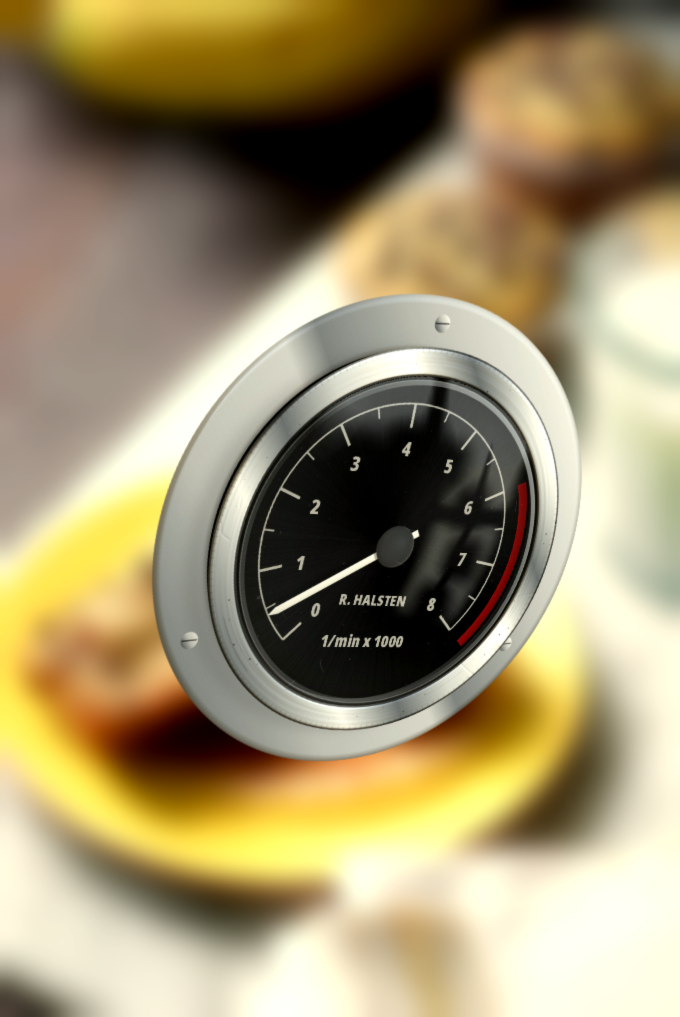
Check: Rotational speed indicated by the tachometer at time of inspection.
500 rpm
